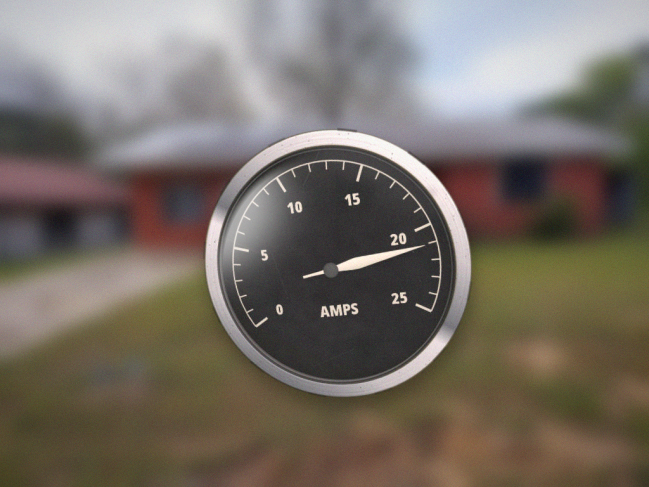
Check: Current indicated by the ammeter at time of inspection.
21 A
